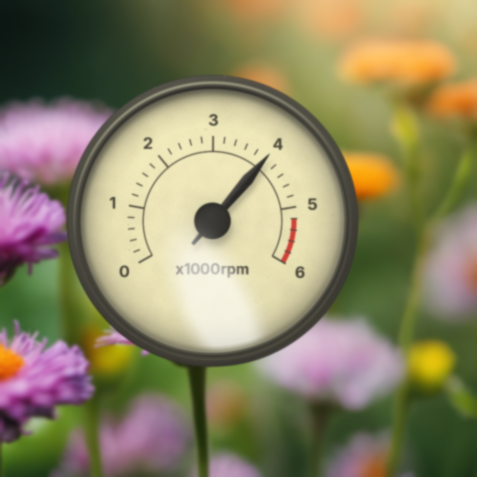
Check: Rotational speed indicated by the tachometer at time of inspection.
4000 rpm
